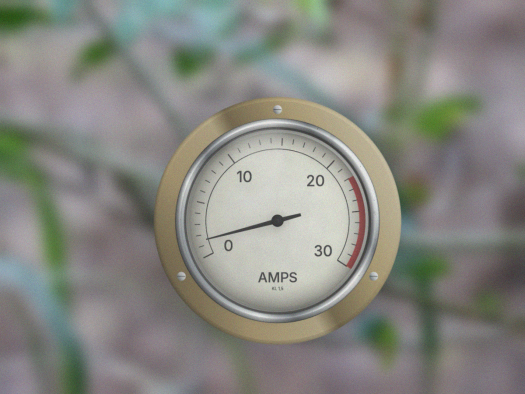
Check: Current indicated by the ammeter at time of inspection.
1.5 A
